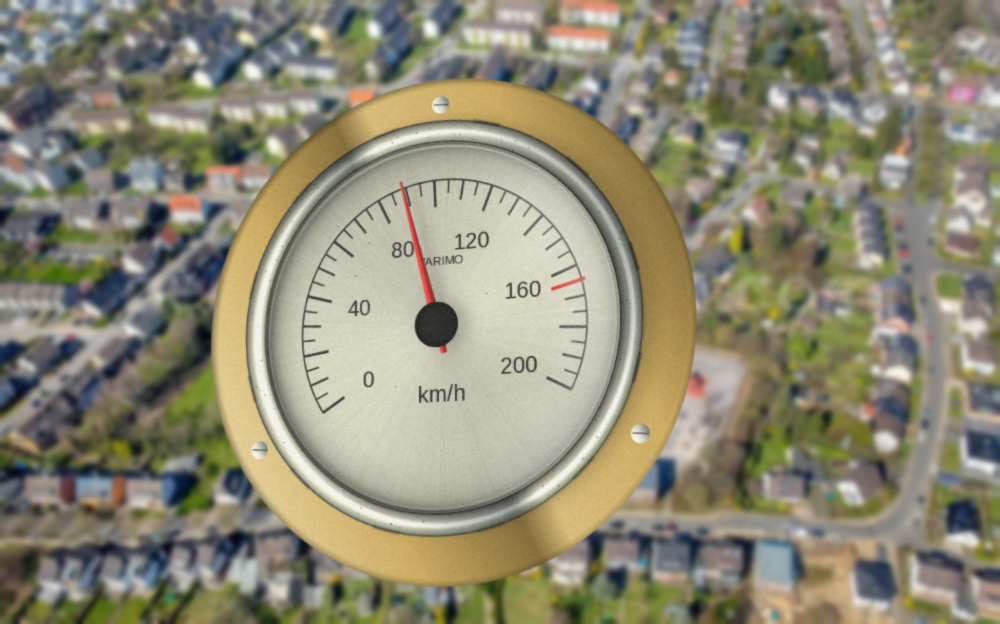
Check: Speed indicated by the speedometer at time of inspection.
90 km/h
